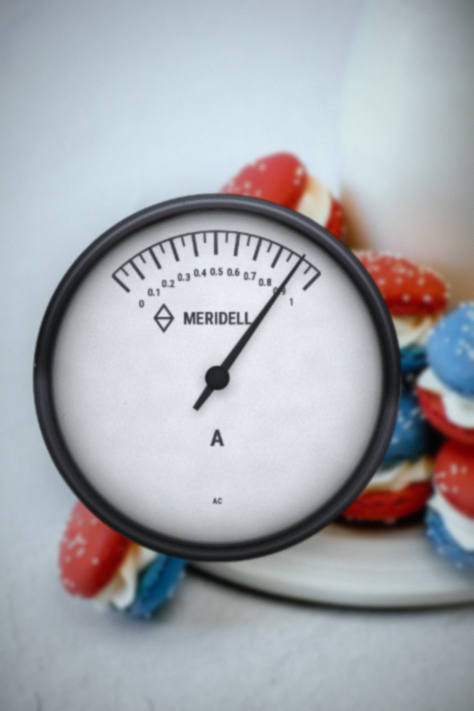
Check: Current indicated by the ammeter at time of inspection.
0.9 A
